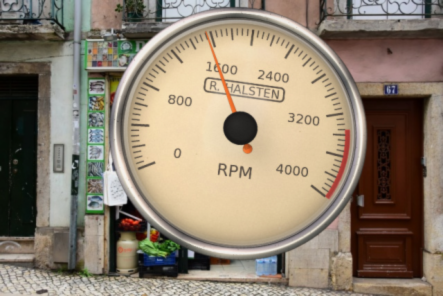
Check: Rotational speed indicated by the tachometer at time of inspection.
1550 rpm
